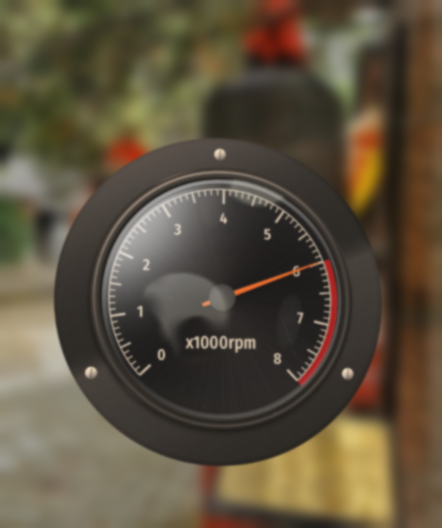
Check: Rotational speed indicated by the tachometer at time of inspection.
6000 rpm
